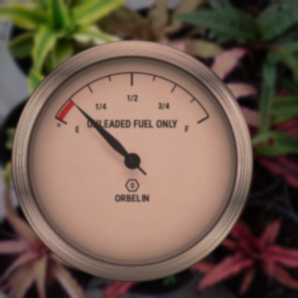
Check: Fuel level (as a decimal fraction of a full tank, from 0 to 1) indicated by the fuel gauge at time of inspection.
0.125
